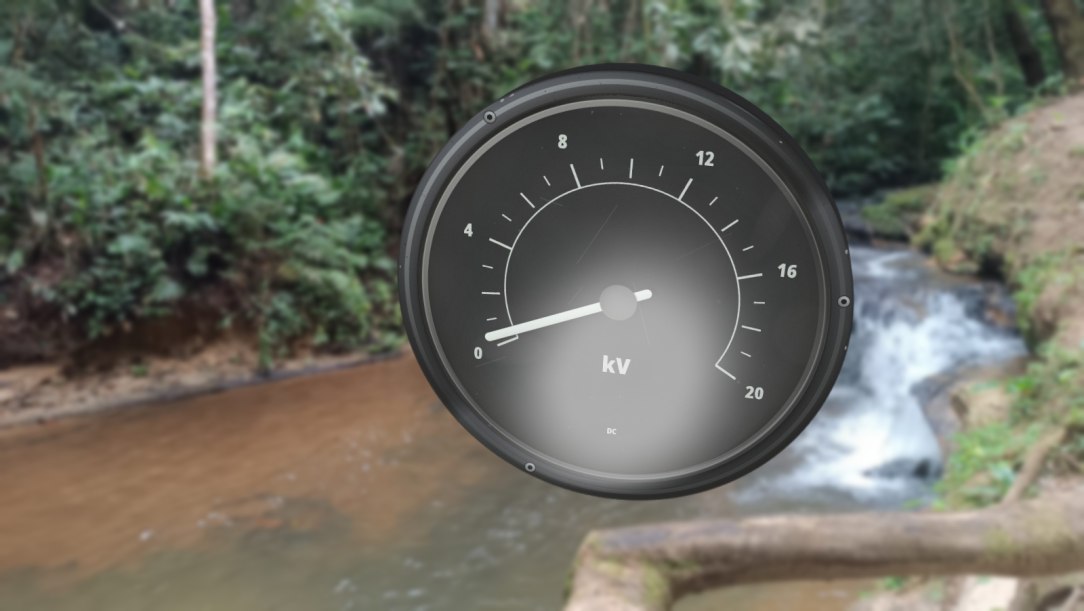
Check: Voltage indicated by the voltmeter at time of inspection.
0.5 kV
